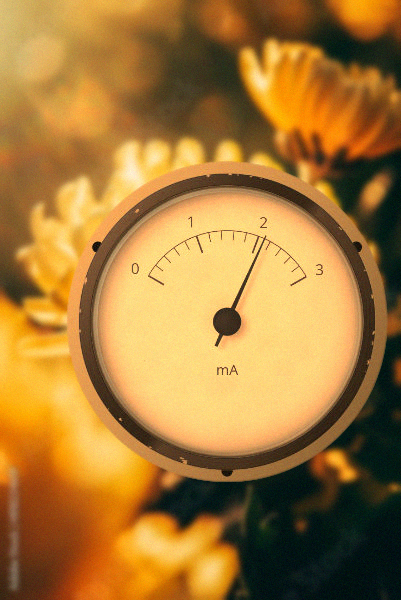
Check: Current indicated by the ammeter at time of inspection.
2.1 mA
